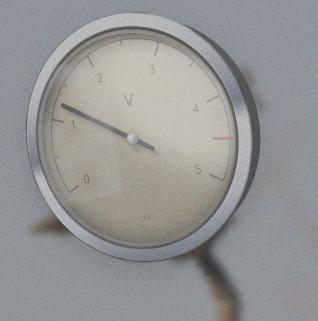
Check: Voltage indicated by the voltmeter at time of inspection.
1.25 V
